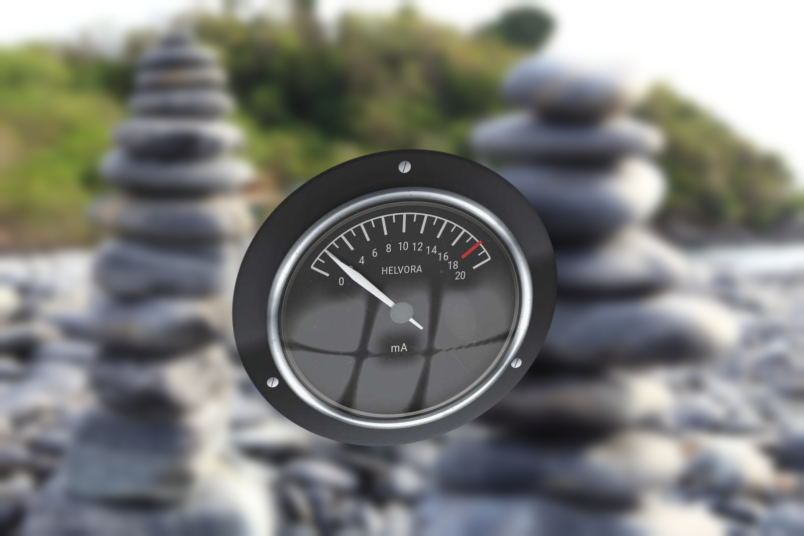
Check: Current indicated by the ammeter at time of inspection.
2 mA
